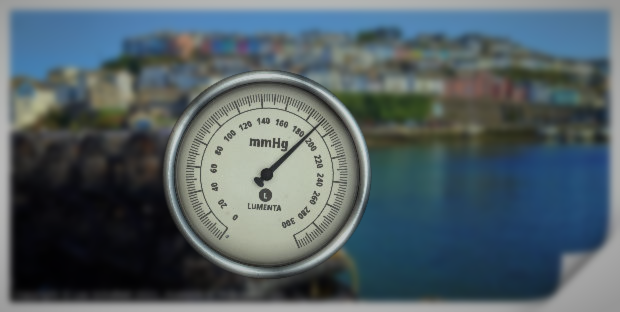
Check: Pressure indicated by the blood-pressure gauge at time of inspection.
190 mmHg
